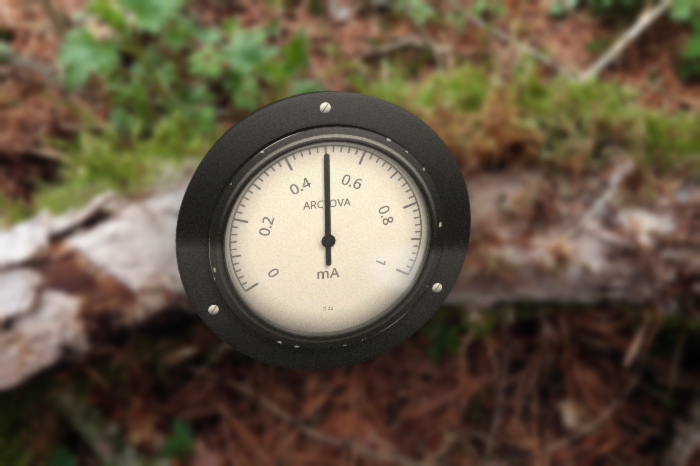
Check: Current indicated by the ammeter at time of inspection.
0.5 mA
